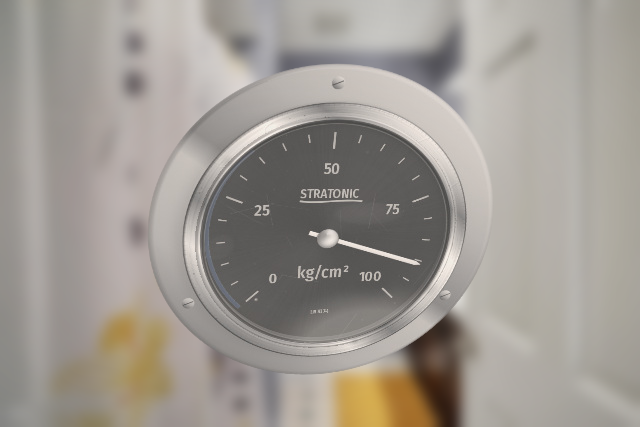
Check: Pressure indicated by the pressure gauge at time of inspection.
90 kg/cm²
